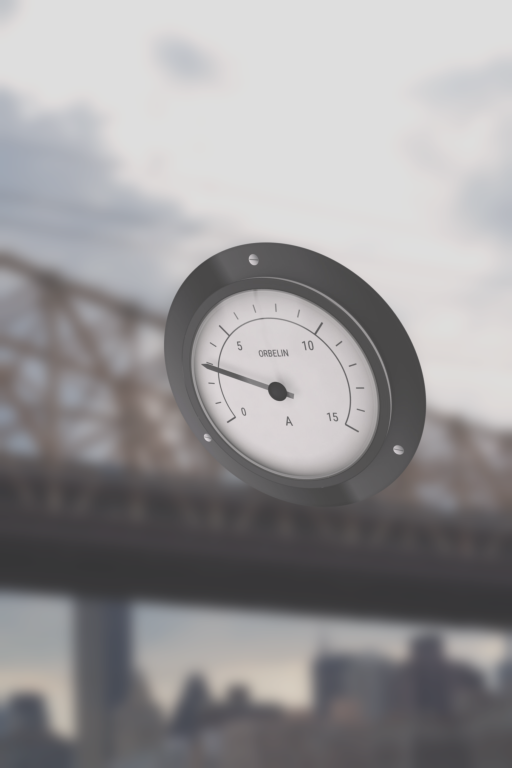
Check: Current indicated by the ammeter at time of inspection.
3 A
